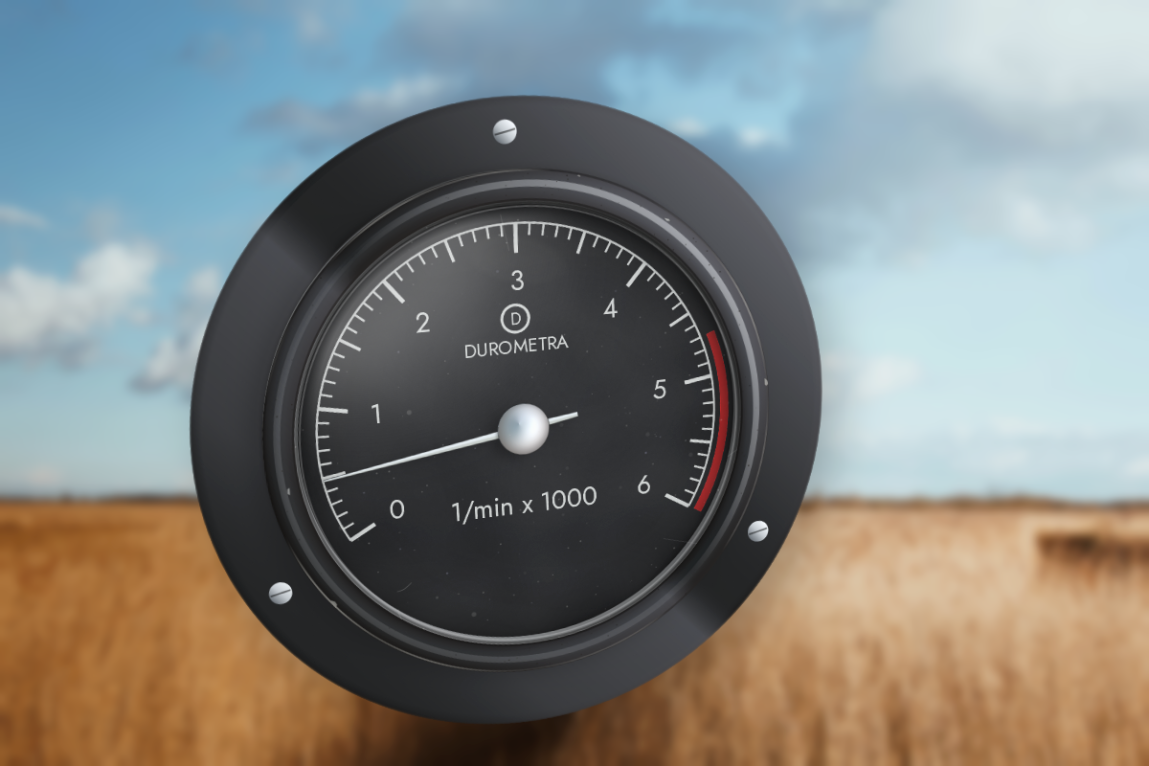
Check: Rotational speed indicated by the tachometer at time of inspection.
500 rpm
